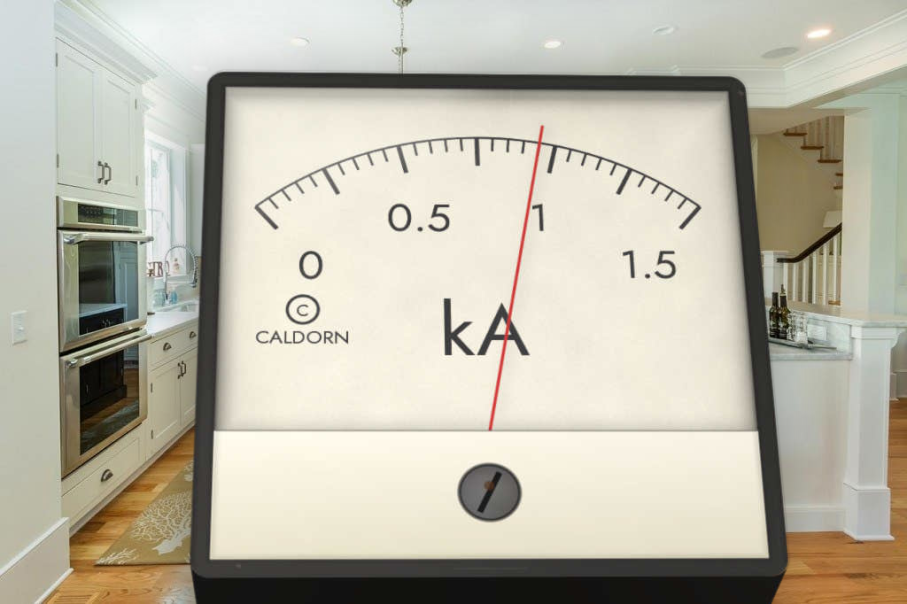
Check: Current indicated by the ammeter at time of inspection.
0.95 kA
